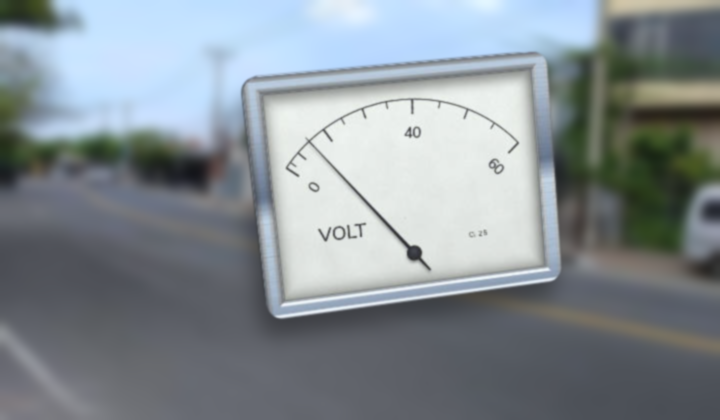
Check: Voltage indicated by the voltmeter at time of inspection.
15 V
